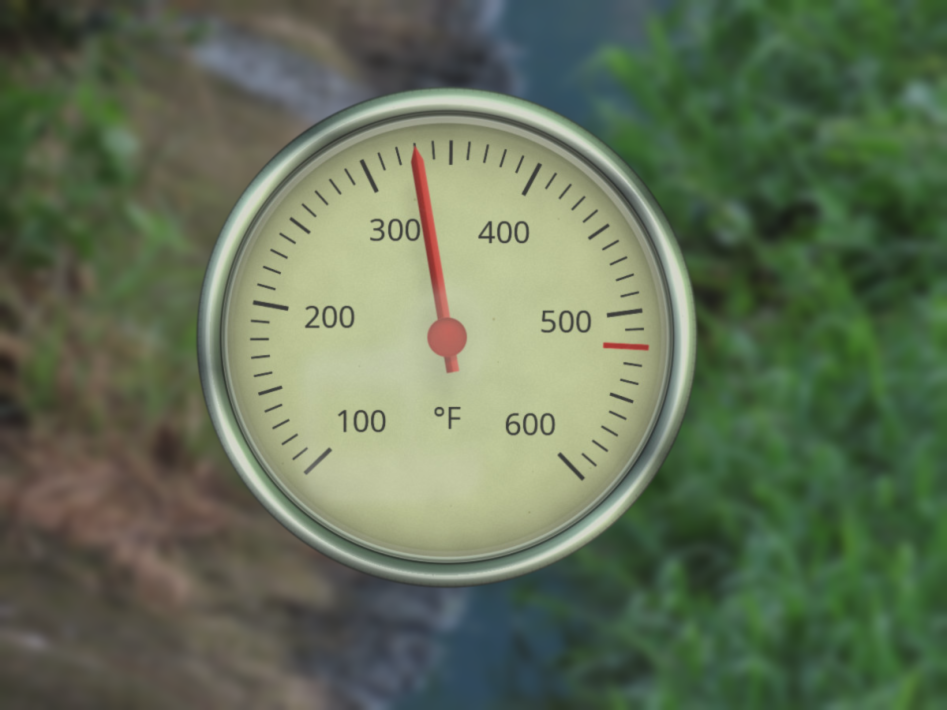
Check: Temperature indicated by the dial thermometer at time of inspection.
330 °F
